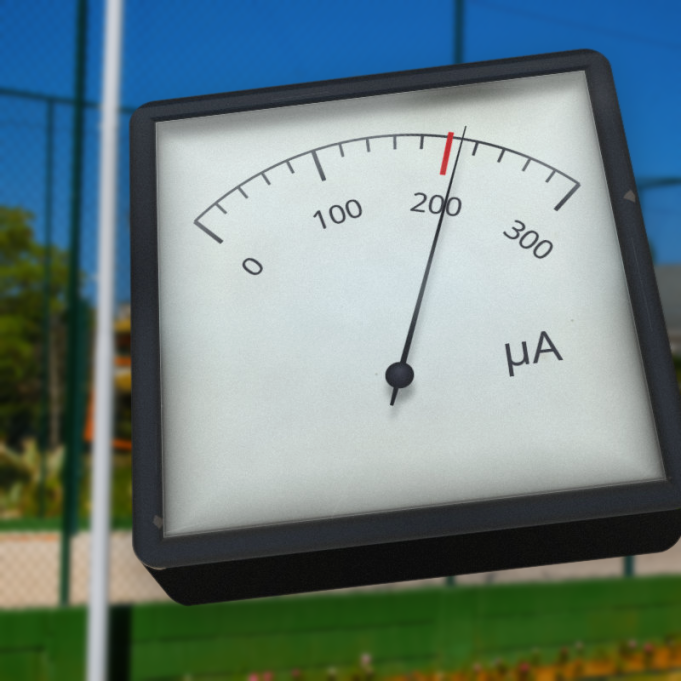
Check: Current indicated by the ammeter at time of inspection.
210 µA
